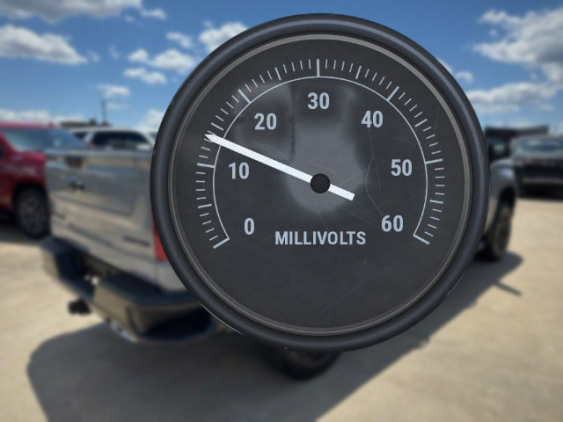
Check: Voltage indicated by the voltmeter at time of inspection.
13.5 mV
